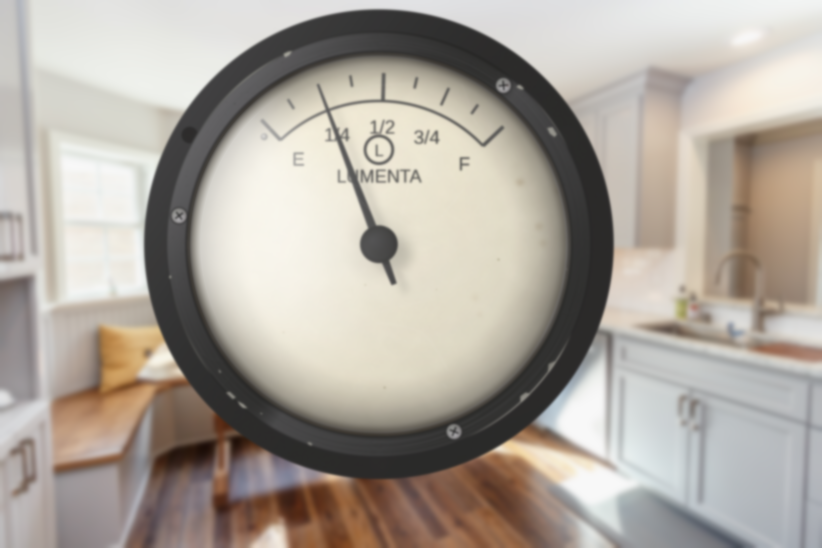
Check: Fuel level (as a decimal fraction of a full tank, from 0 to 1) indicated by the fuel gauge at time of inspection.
0.25
